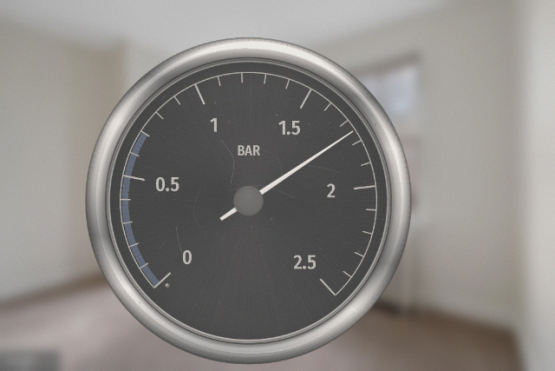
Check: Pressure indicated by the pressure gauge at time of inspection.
1.75 bar
